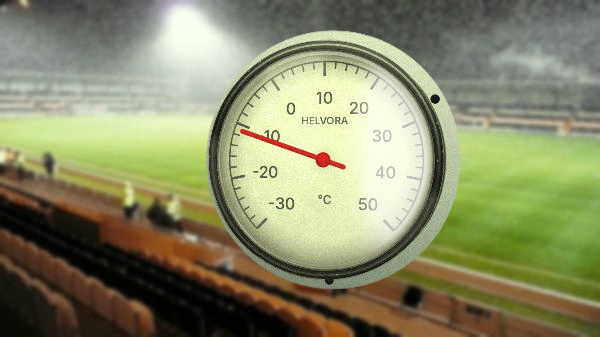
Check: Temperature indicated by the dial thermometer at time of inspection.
-11 °C
